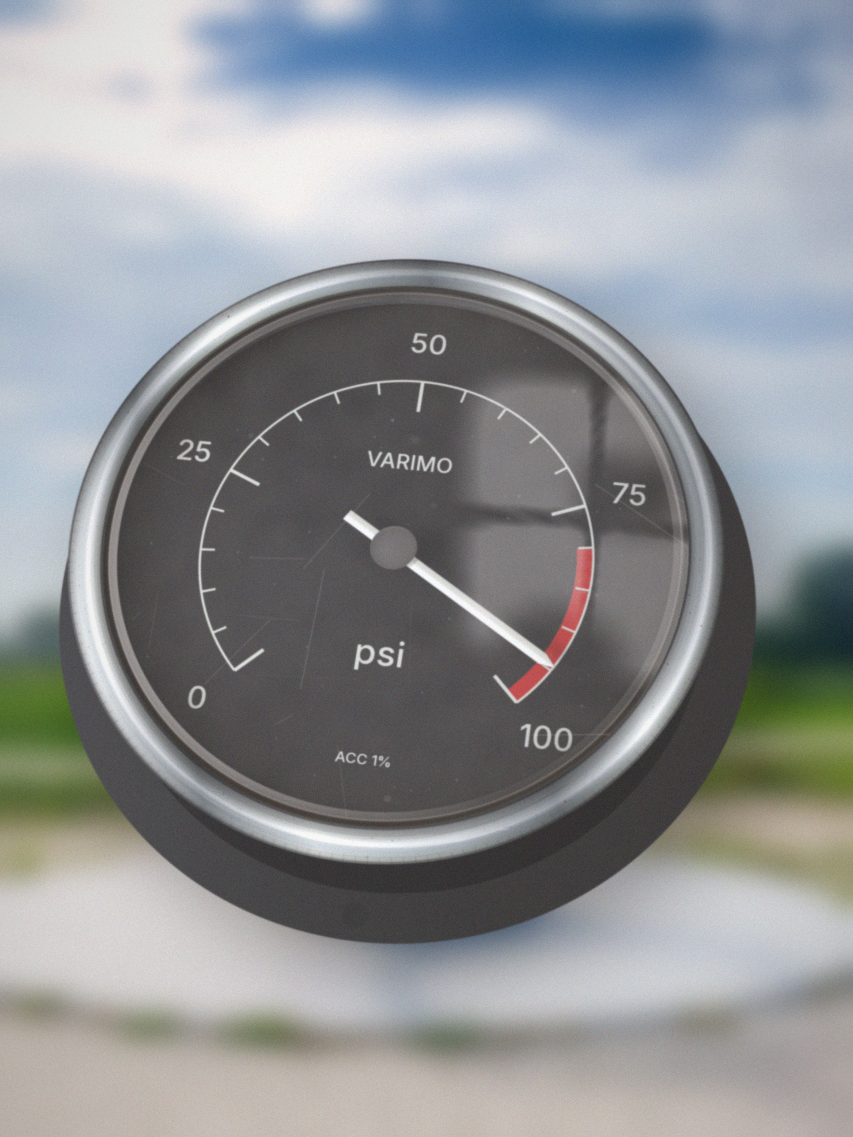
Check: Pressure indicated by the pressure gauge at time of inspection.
95 psi
